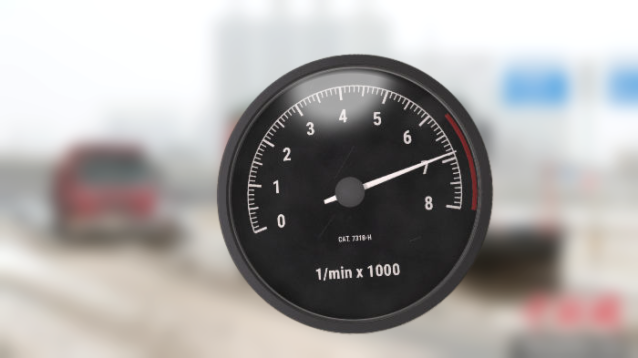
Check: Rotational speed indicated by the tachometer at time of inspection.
6900 rpm
